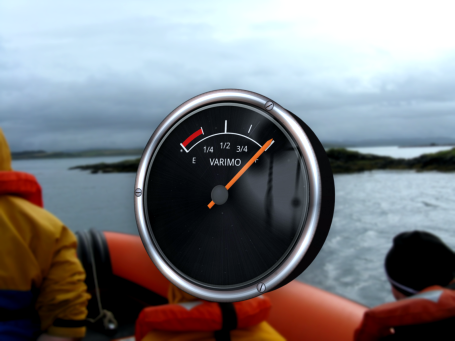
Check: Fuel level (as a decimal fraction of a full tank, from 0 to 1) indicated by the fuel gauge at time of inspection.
1
